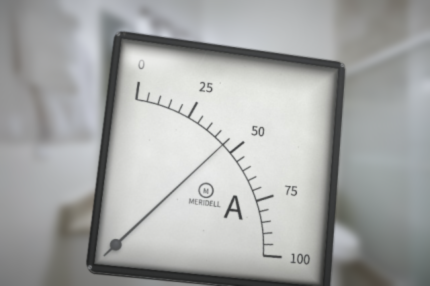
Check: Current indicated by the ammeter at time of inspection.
45 A
